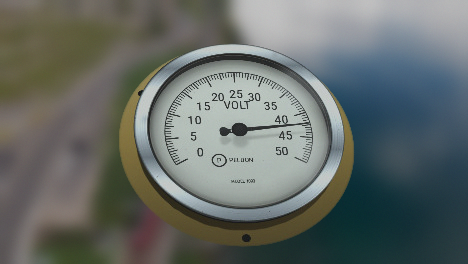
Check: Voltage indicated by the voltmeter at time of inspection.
42.5 V
